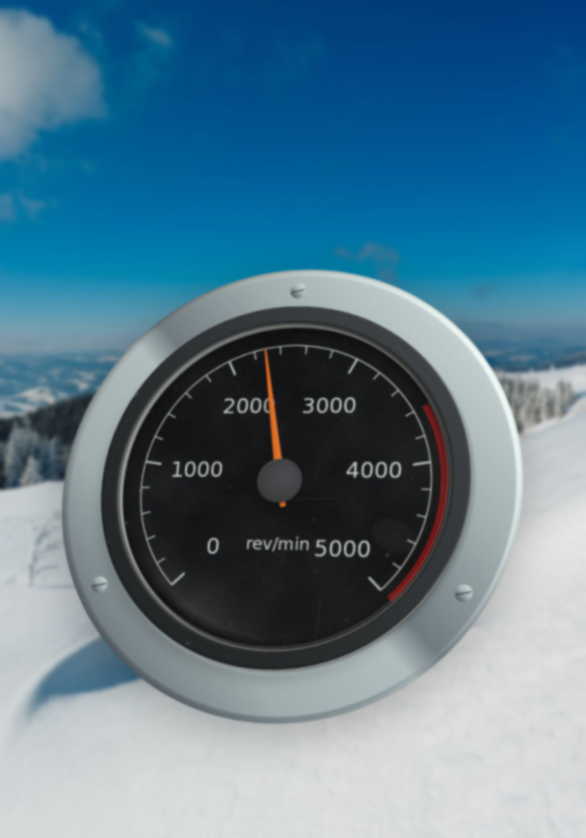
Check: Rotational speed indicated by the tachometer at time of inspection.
2300 rpm
